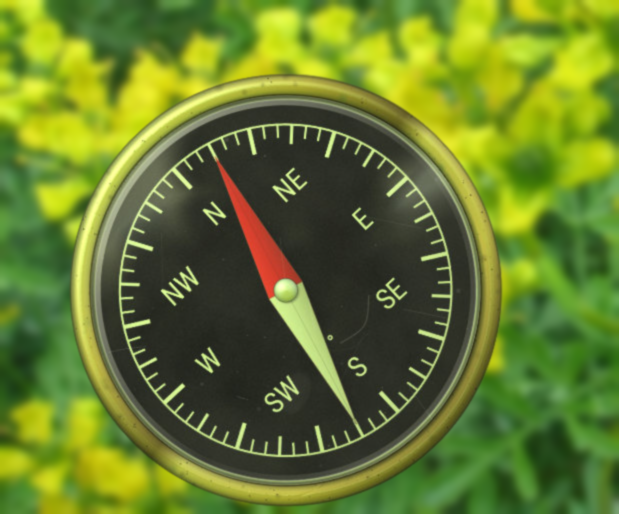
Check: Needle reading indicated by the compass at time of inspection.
15 °
